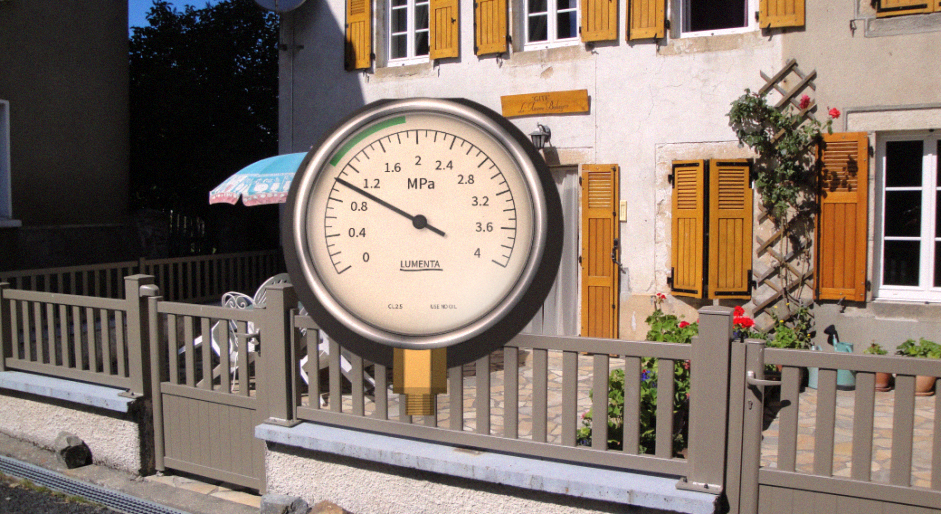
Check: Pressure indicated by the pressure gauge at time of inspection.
1 MPa
